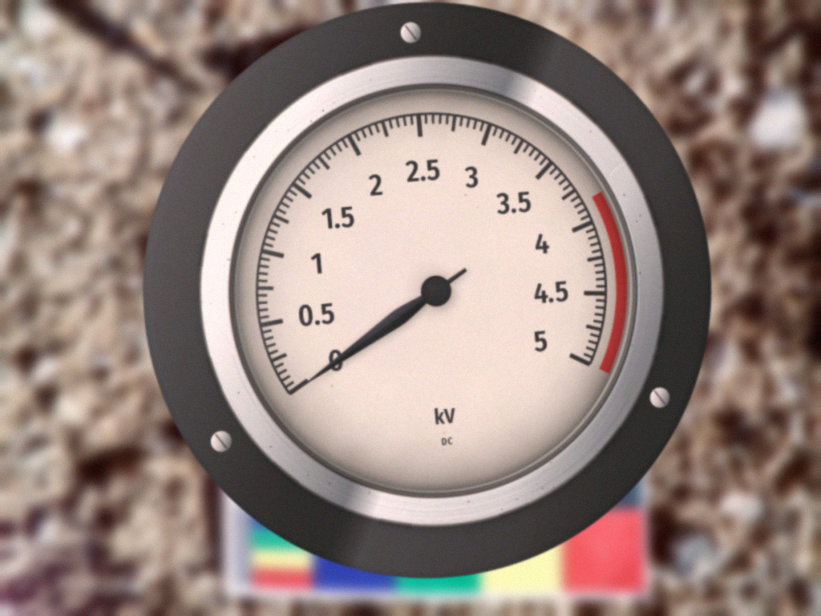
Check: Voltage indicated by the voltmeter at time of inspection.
0 kV
